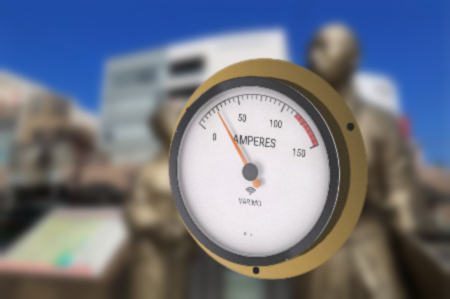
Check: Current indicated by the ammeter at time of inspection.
25 A
